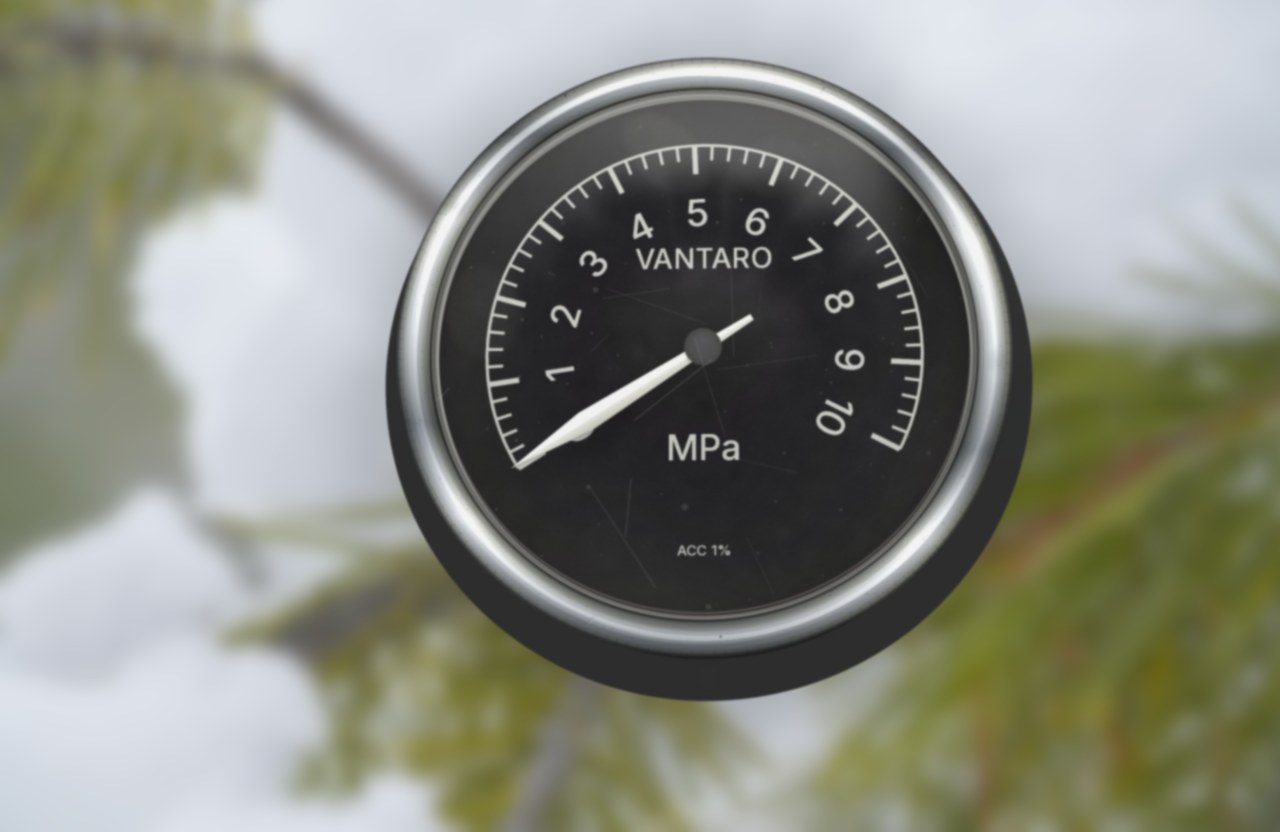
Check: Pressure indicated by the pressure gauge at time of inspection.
0 MPa
